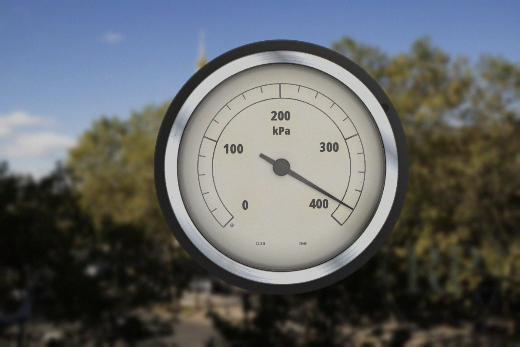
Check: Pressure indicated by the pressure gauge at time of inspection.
380 kPa
